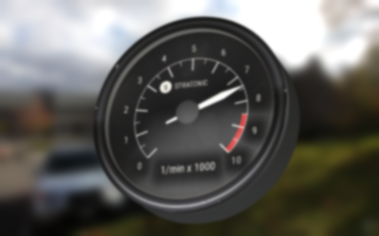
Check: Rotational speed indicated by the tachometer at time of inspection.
7500 rpm
